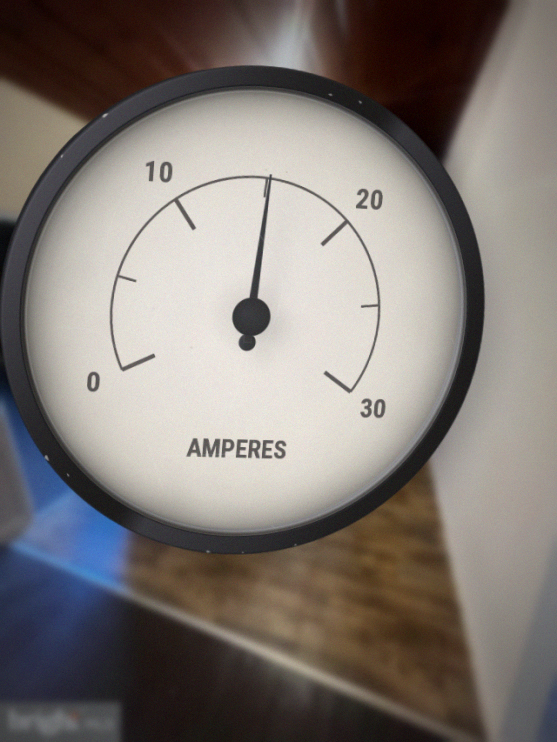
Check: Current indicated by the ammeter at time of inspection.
15 A
